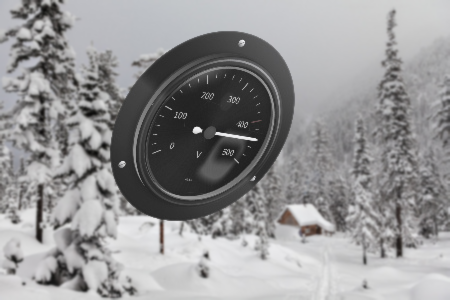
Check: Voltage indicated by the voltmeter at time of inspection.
440 V
